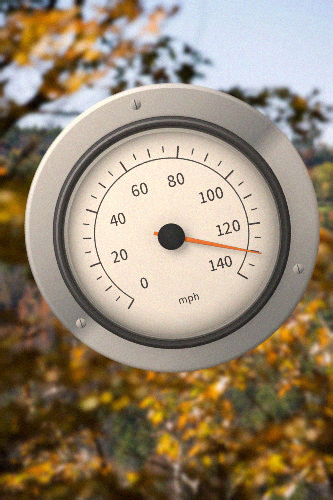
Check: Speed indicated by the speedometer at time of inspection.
130 mph
